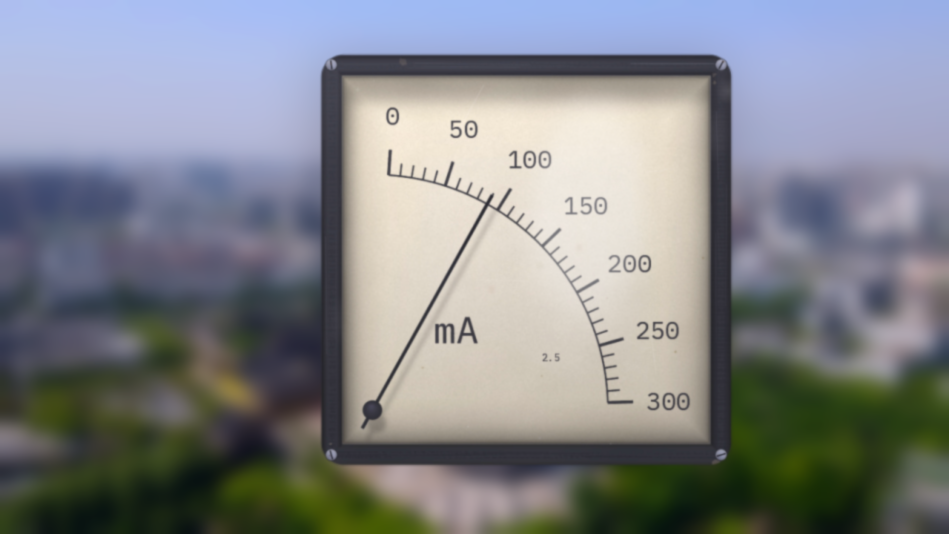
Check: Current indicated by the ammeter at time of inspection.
90 mA
